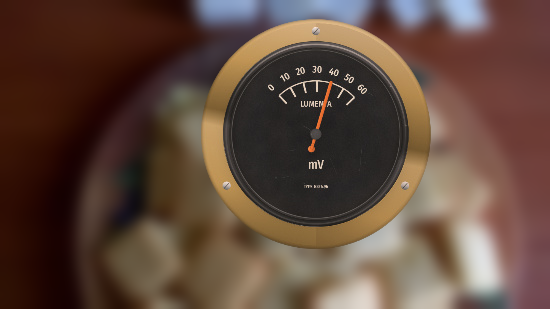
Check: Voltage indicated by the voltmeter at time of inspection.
40 mV
